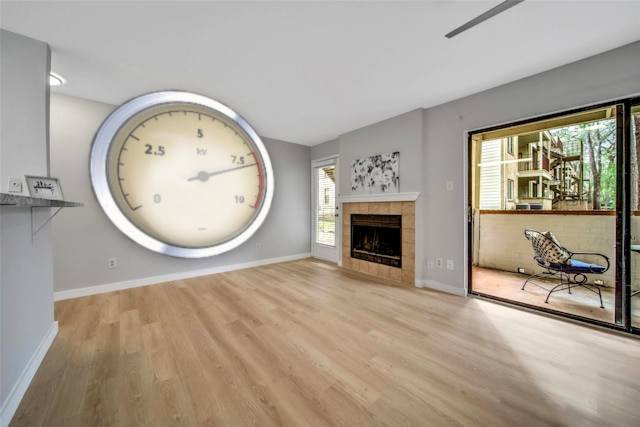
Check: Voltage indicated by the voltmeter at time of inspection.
8 kV
